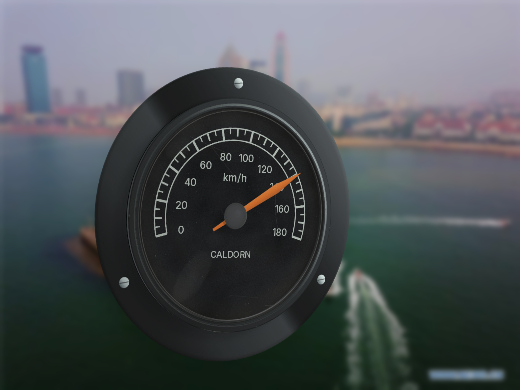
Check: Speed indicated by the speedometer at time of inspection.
140 km/h
